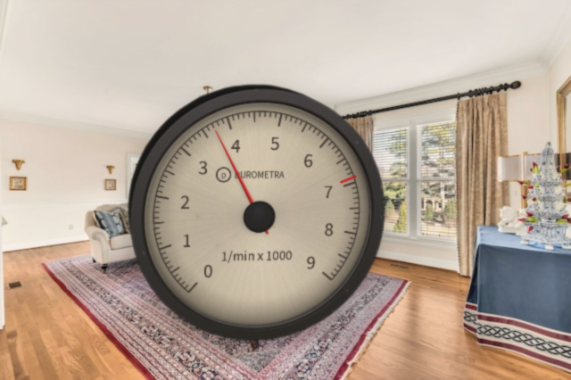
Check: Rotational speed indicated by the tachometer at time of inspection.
3700 rpm
